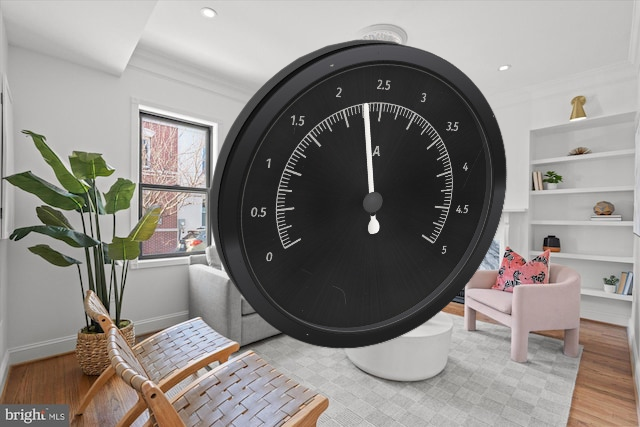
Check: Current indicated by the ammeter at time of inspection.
2.25 A
